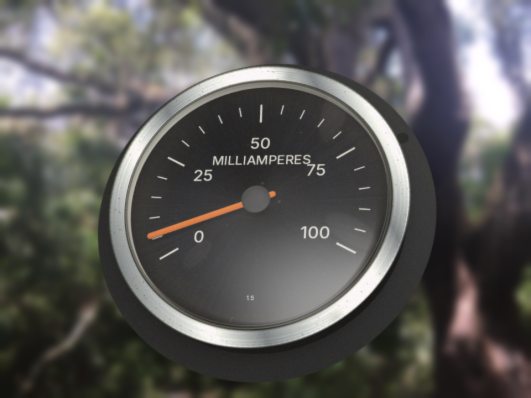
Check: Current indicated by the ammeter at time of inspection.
5 mA
